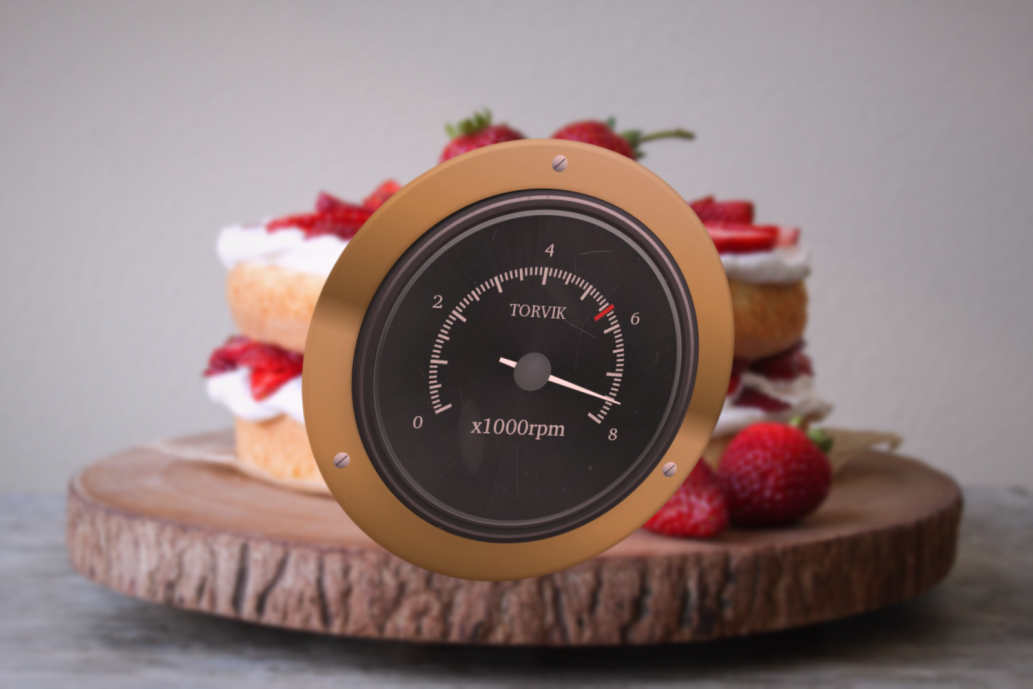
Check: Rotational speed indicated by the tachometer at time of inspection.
7500 rpm
